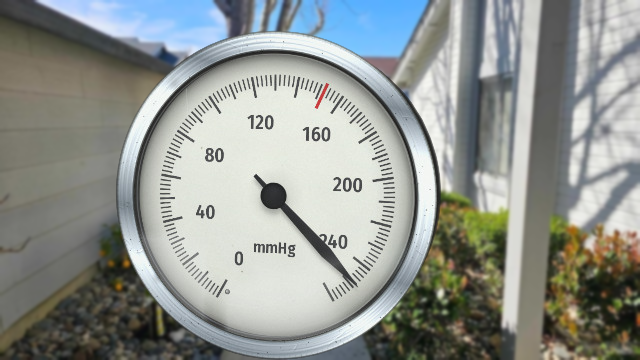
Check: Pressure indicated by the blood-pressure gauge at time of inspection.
248 mmHg
